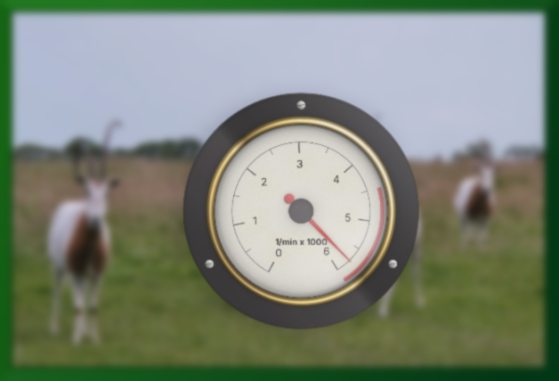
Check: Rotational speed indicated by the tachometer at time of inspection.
5750 rpm
